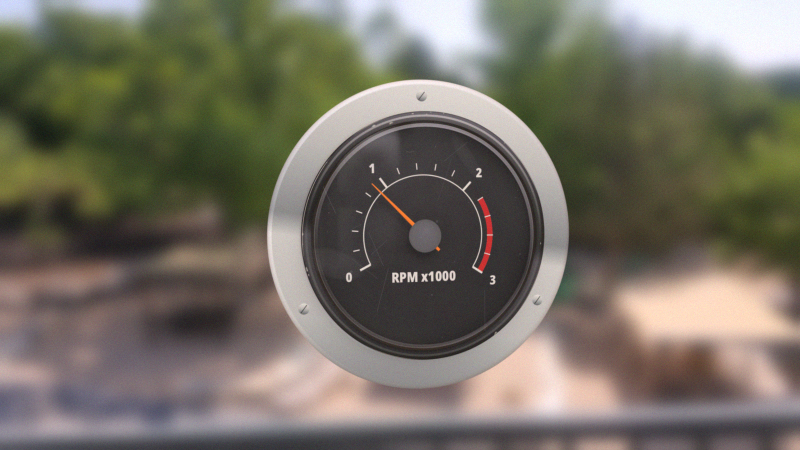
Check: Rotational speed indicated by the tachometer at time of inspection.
900 rpm
